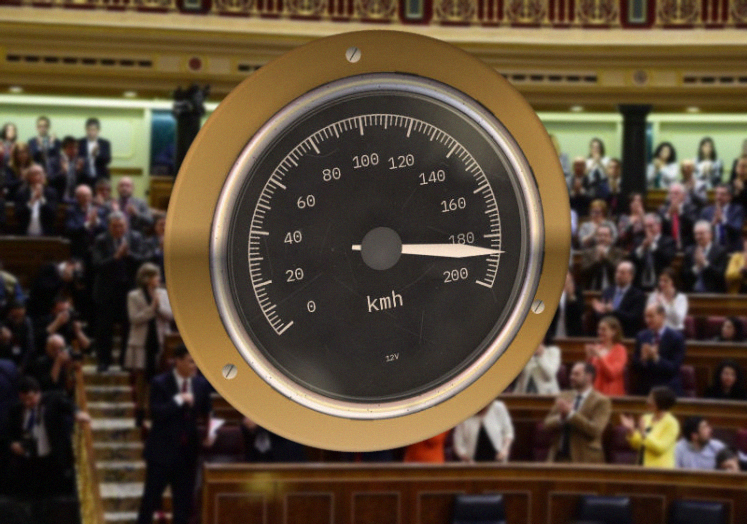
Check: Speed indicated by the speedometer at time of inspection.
186 km/h
